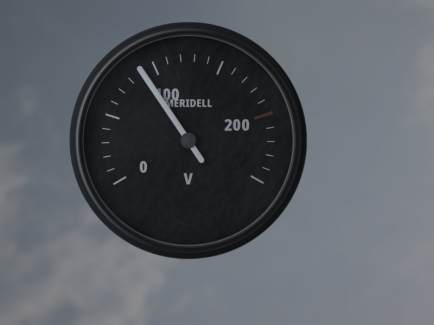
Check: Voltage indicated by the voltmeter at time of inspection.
90 V
